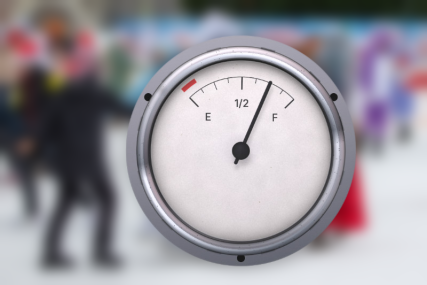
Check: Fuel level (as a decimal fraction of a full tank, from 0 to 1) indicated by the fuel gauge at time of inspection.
0.75
